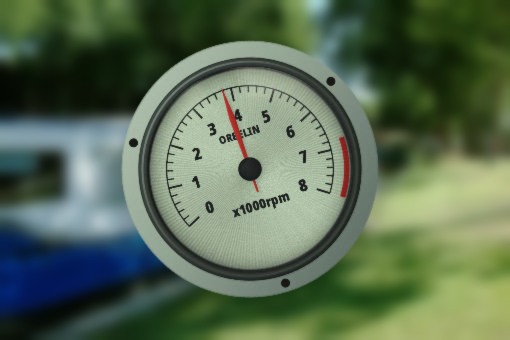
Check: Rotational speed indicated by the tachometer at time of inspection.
3800 rpm
